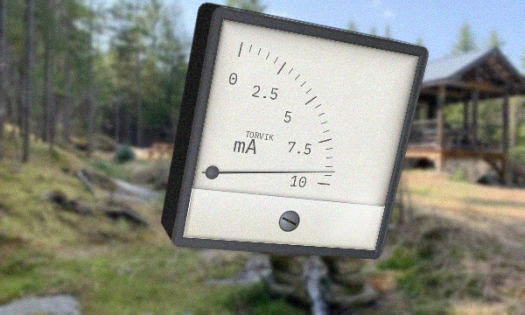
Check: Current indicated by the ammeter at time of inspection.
9.25 mA
